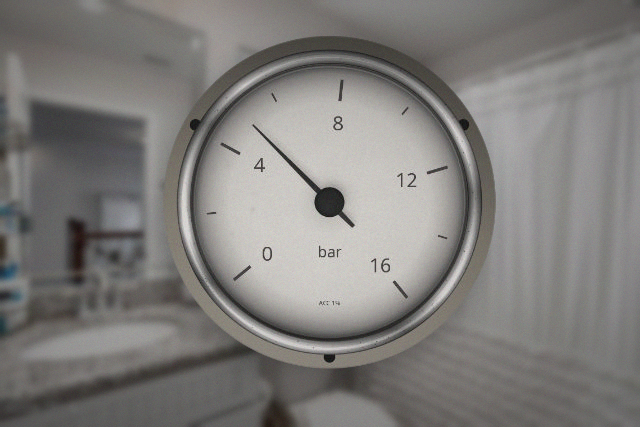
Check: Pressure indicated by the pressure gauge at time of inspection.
5 bar
